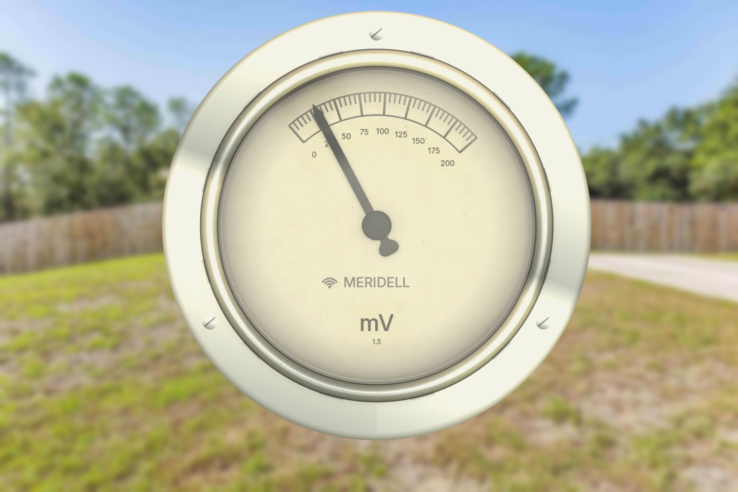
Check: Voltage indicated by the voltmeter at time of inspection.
30 mV
